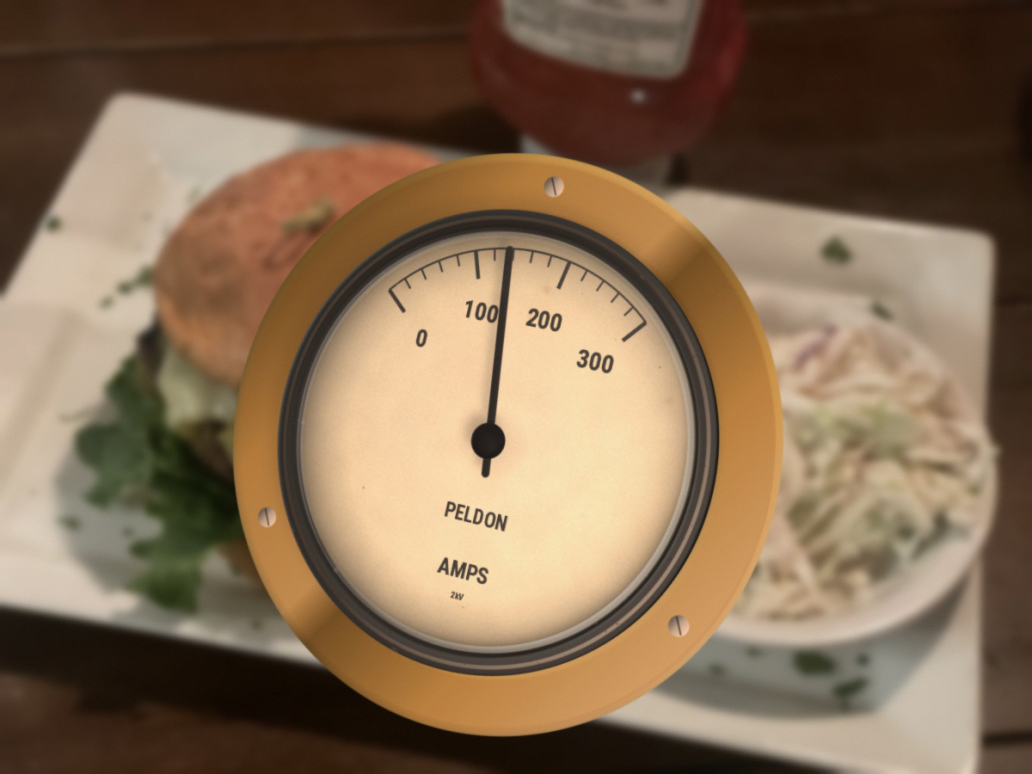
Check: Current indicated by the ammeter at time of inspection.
140 A
